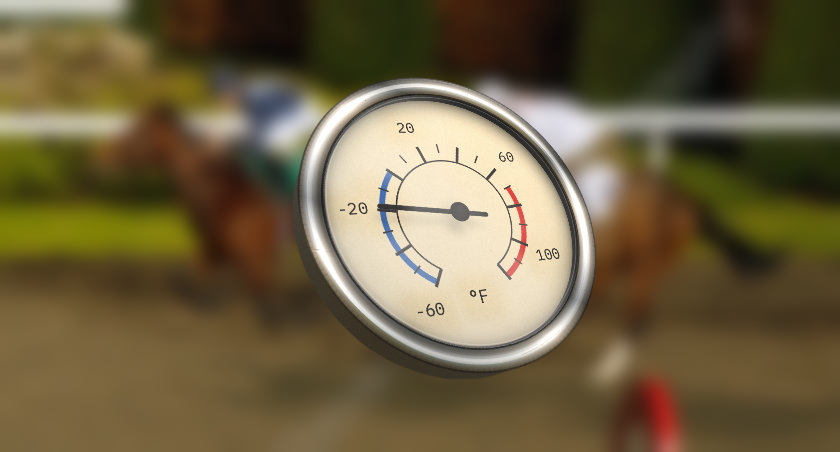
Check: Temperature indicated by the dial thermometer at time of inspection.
-20 °F
